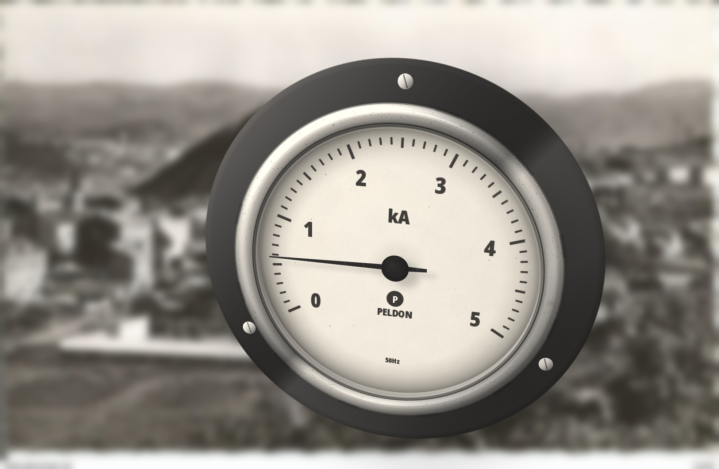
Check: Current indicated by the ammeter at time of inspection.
0.6 kA
